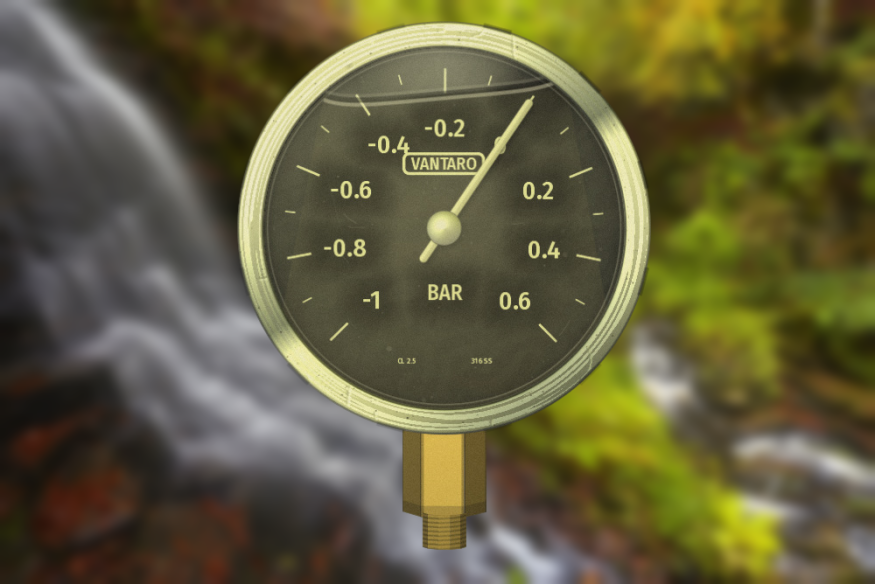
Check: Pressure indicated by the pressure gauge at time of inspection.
0 bar
